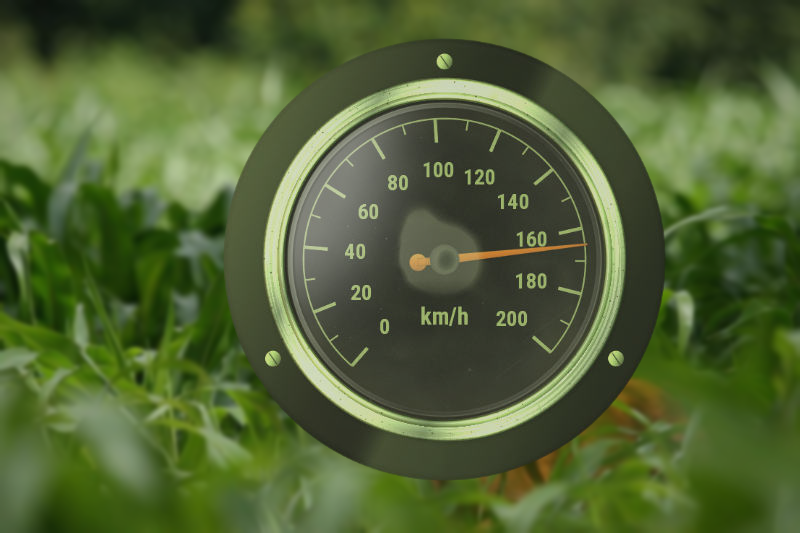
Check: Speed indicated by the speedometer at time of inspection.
165 km/h
